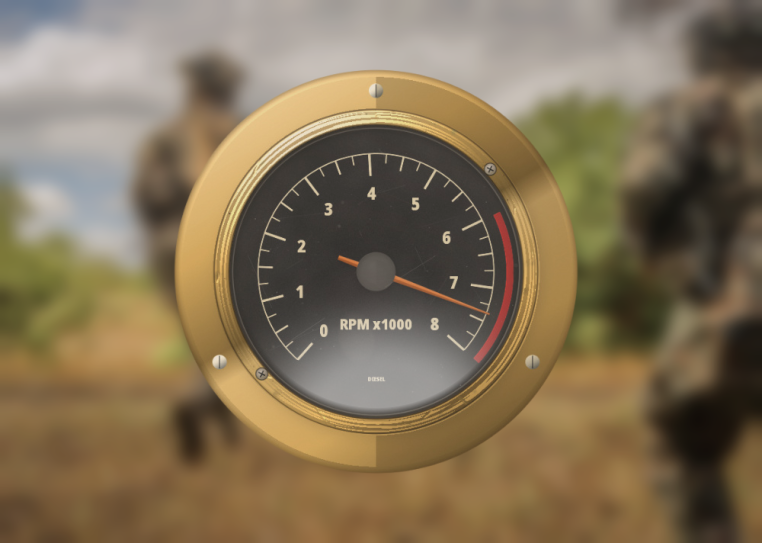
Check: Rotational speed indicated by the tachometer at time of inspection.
7375 rpm
